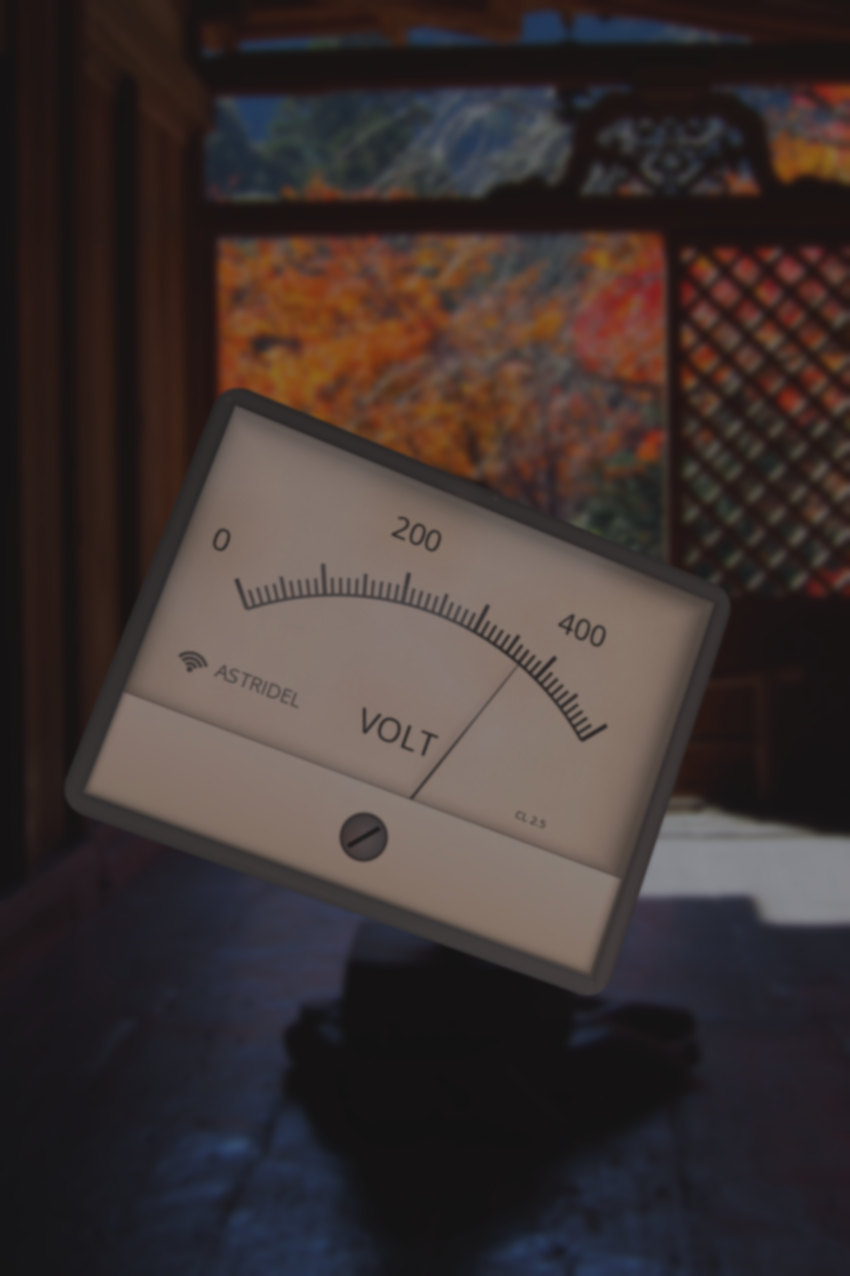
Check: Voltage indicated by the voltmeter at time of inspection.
370 V
